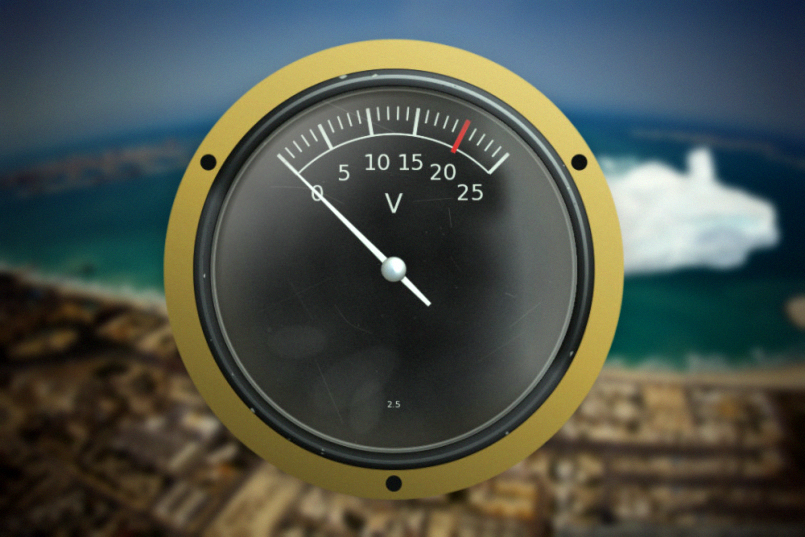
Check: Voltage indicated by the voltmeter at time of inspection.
0 V
